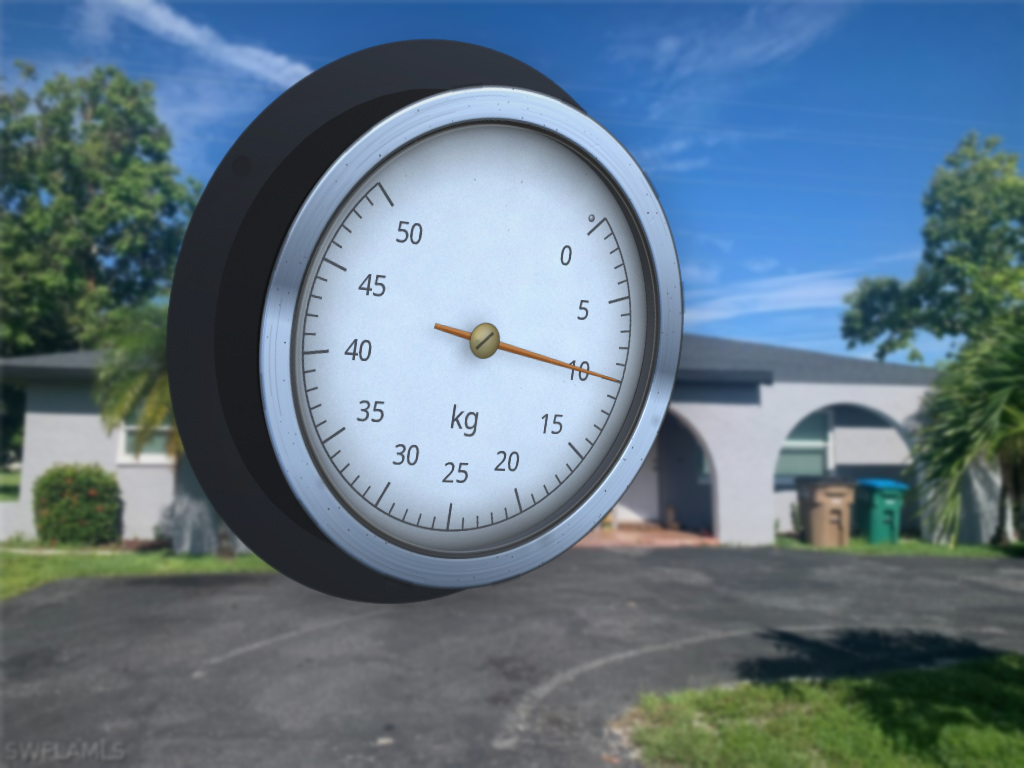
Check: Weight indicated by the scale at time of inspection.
10 kg
